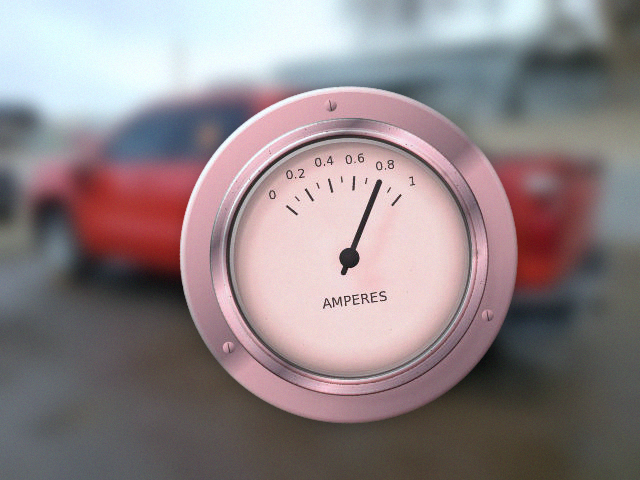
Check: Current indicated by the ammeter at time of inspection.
0.8 A
